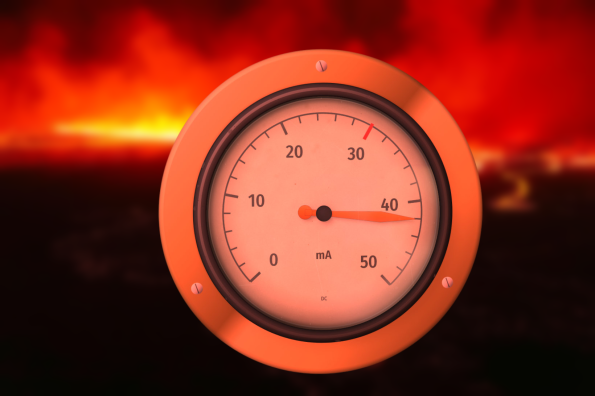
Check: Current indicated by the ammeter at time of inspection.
42 mA
